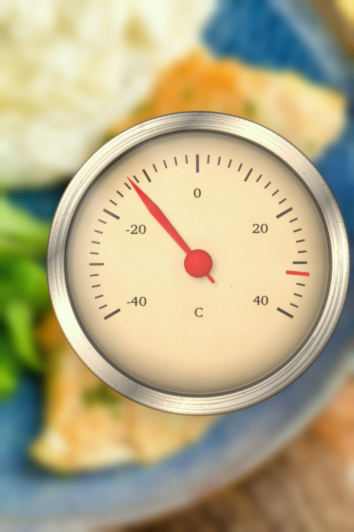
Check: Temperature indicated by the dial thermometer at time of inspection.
-13 °C
